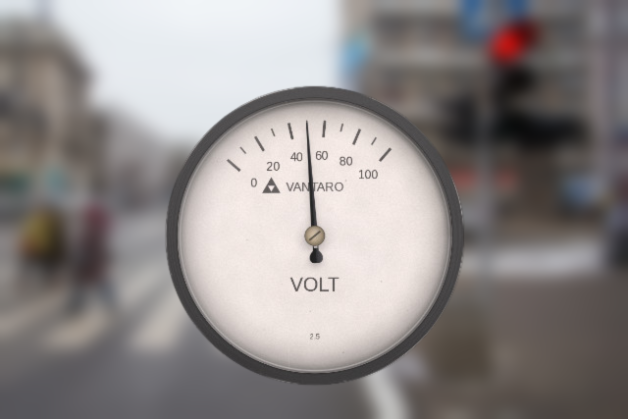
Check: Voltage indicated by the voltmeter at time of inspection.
50 V
